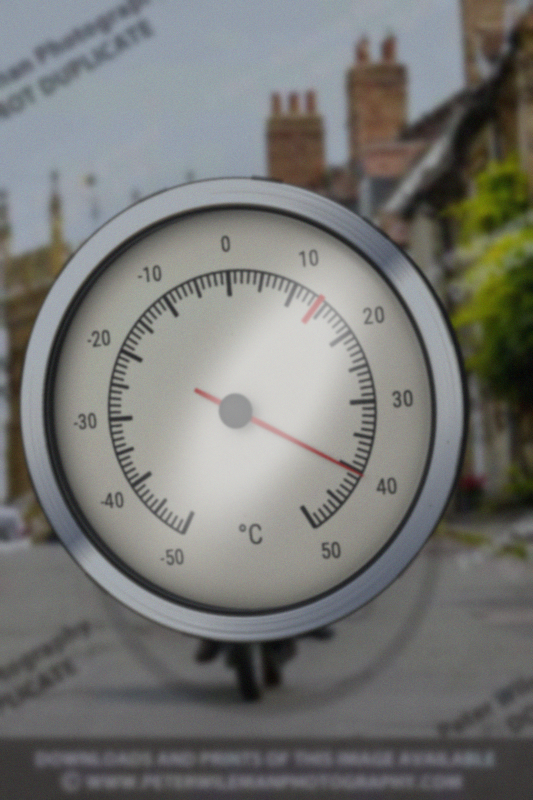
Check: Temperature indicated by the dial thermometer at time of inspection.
40 °C
